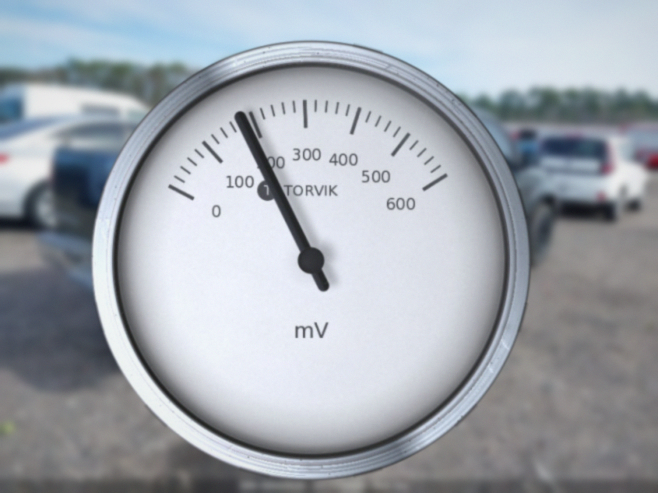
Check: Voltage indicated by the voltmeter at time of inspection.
180 mV
